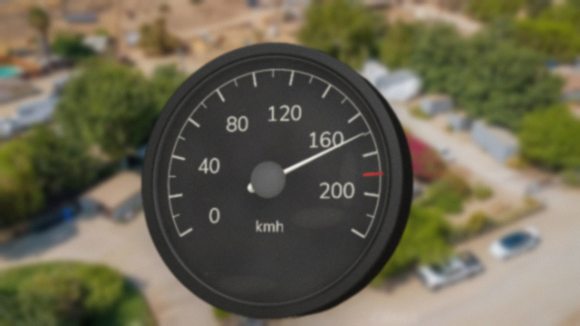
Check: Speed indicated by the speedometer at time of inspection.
170 km/h
